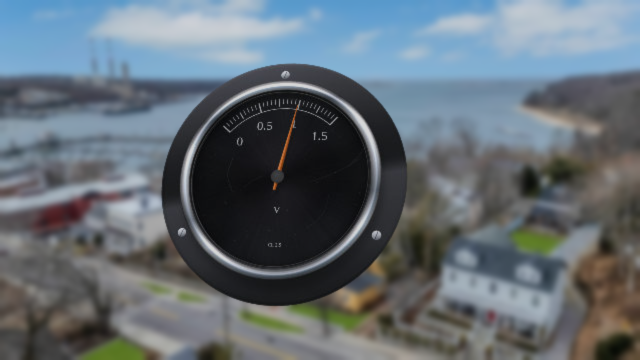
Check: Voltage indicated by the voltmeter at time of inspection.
1 V
